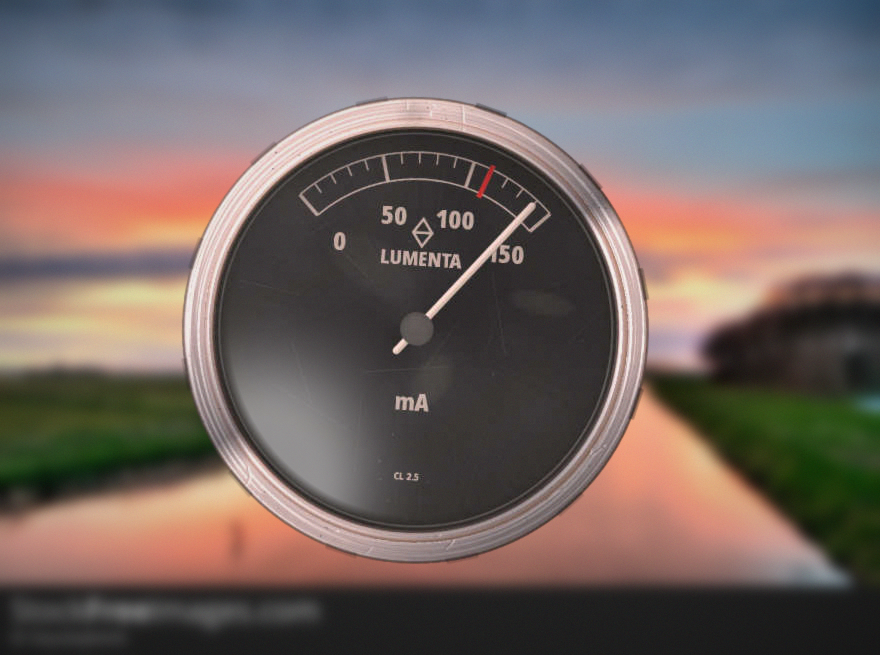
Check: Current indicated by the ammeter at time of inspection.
140 mA
